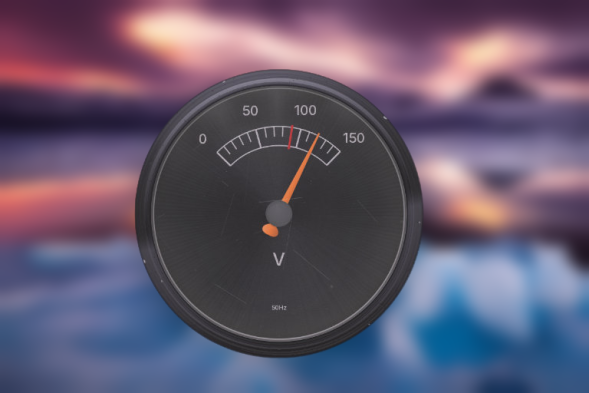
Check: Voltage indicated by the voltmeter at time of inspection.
120 V
